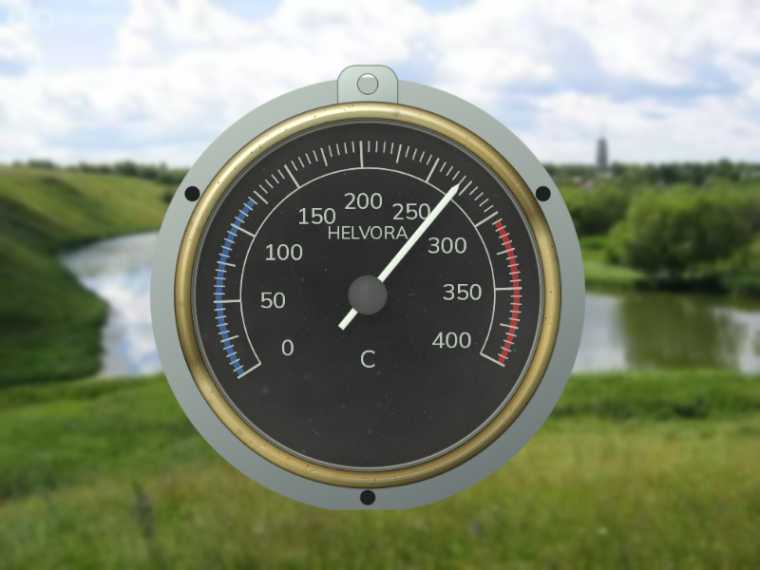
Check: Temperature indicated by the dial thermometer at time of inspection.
270 °C
